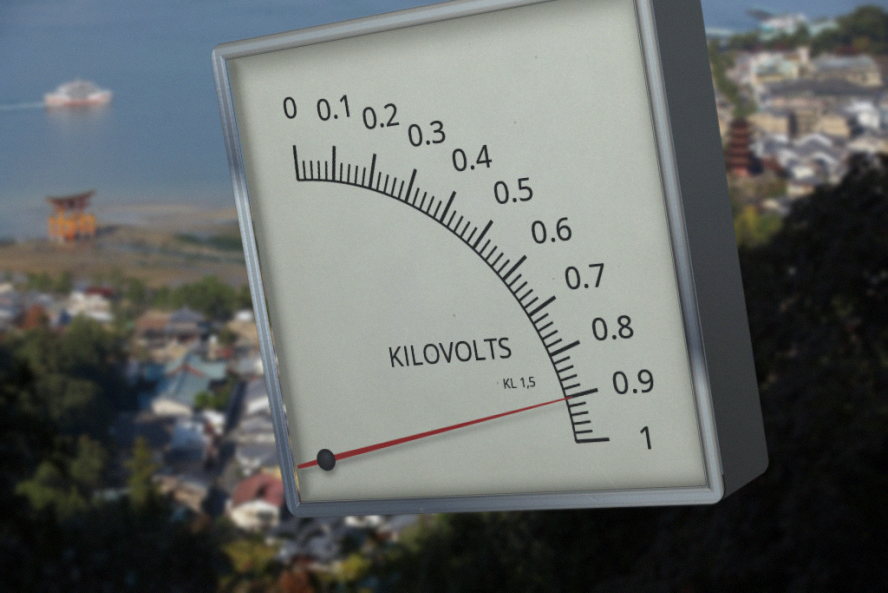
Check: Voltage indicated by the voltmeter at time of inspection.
0.9 kV
